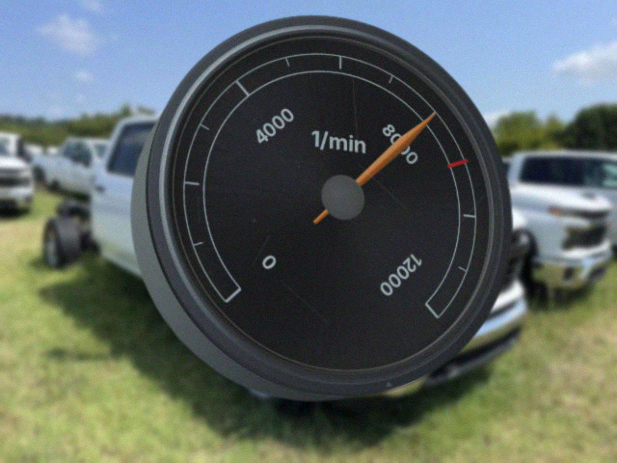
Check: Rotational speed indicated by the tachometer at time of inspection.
8000 rpm
